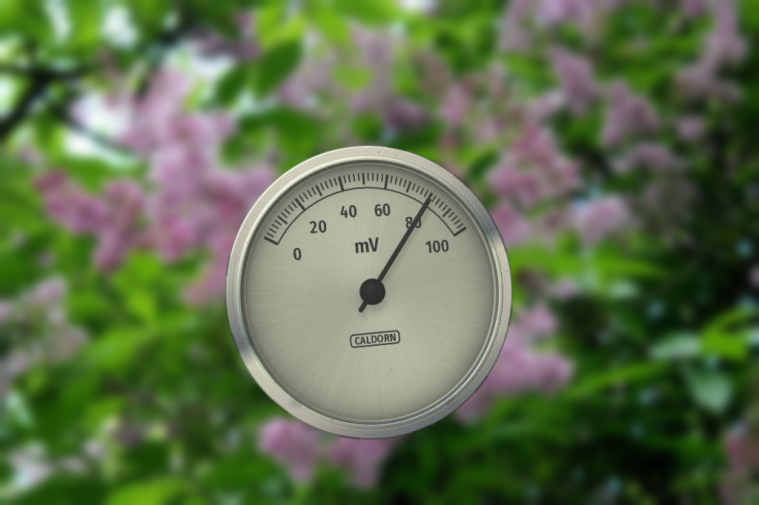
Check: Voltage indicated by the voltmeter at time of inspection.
80 mV
